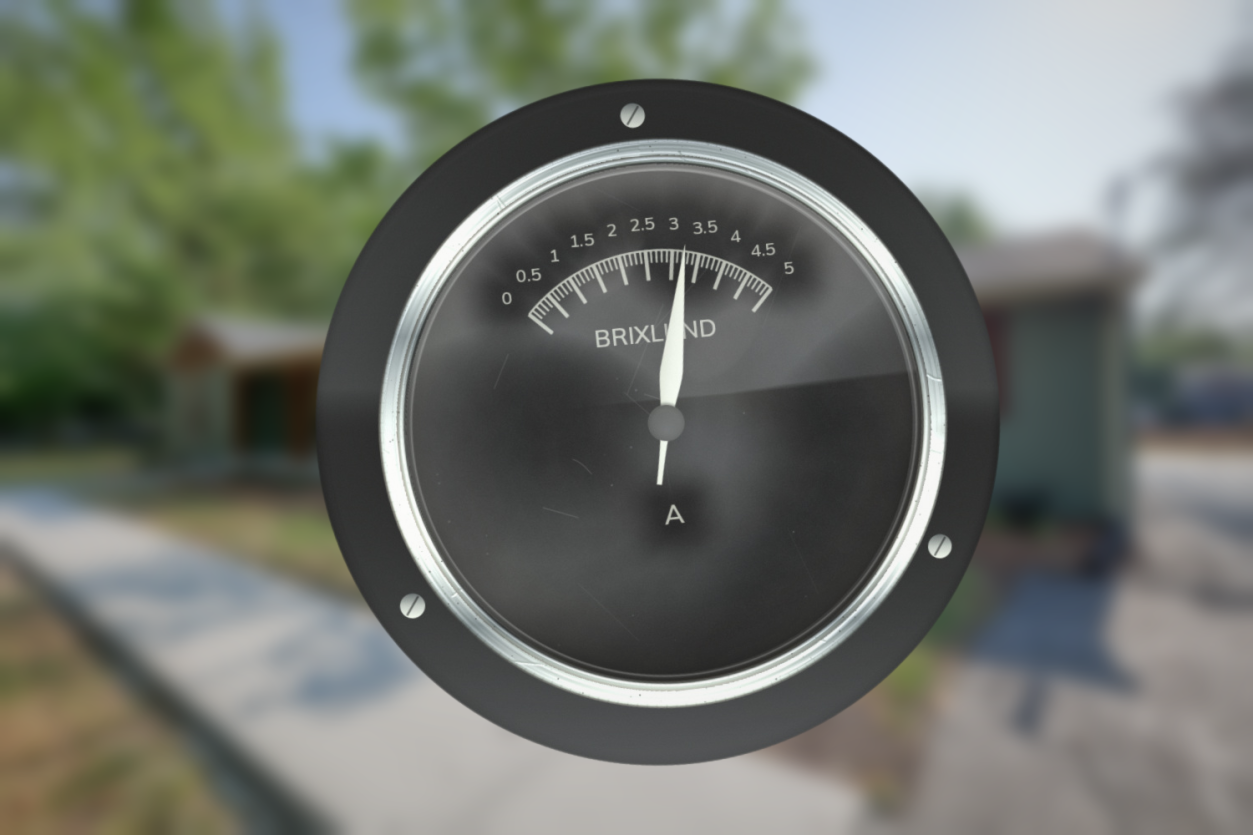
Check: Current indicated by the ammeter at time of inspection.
3.2 A
